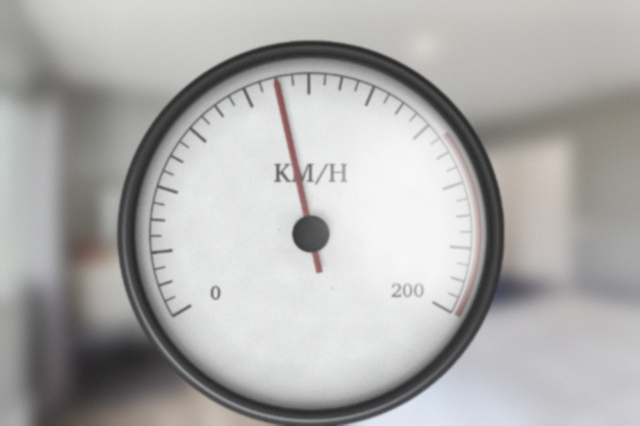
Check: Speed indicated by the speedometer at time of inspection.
90 km/h
